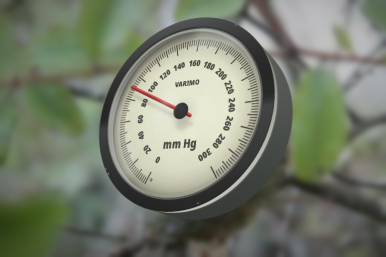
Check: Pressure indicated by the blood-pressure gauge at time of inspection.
90 mmHg
